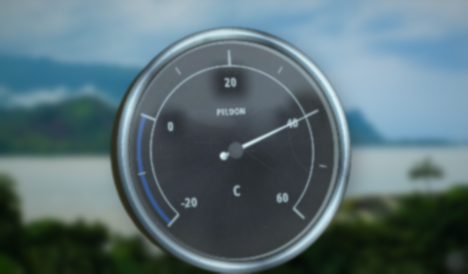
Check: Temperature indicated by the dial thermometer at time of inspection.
40 °C
